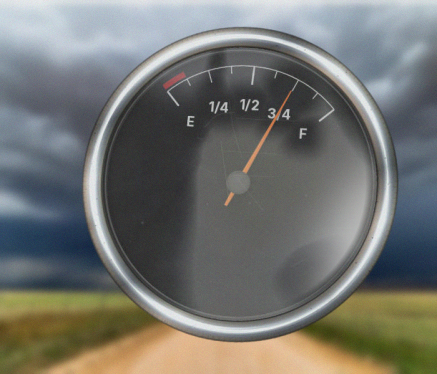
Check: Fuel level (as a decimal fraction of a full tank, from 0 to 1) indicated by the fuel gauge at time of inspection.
0.75
